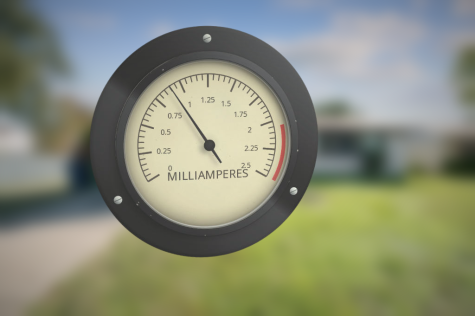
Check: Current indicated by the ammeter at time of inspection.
0.9 mA
